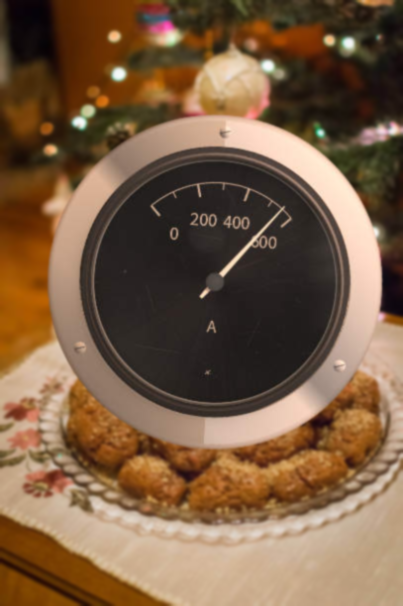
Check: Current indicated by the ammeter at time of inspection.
550 A
